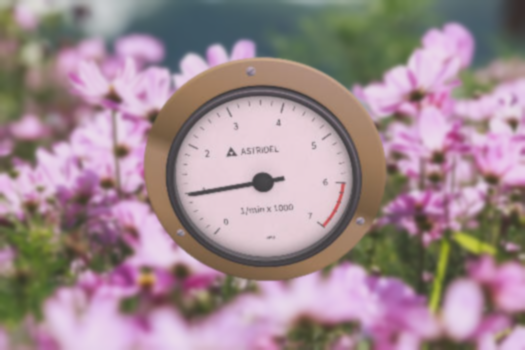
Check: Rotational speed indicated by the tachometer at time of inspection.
1000 rpm
